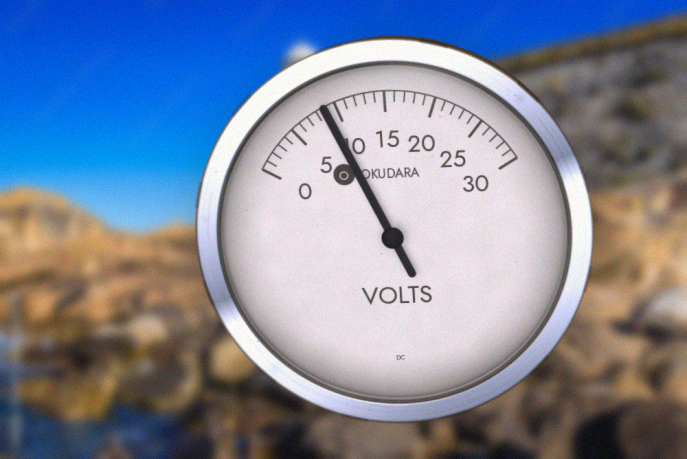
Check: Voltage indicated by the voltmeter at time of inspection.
9 V
